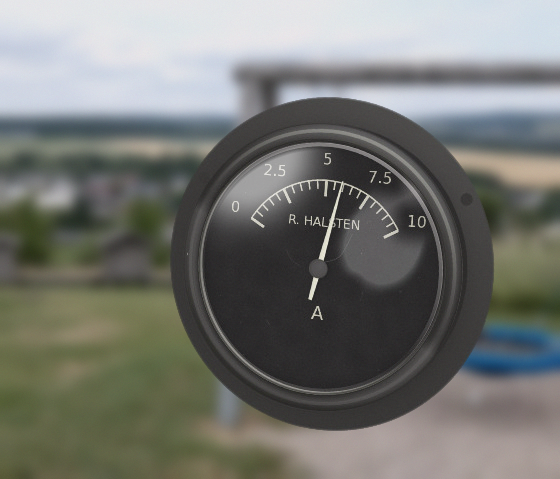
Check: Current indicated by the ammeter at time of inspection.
6 A
